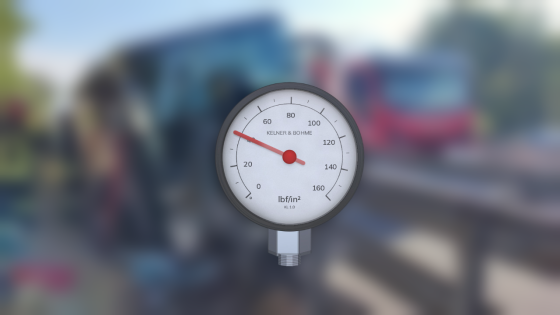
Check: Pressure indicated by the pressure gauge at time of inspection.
40 psi
